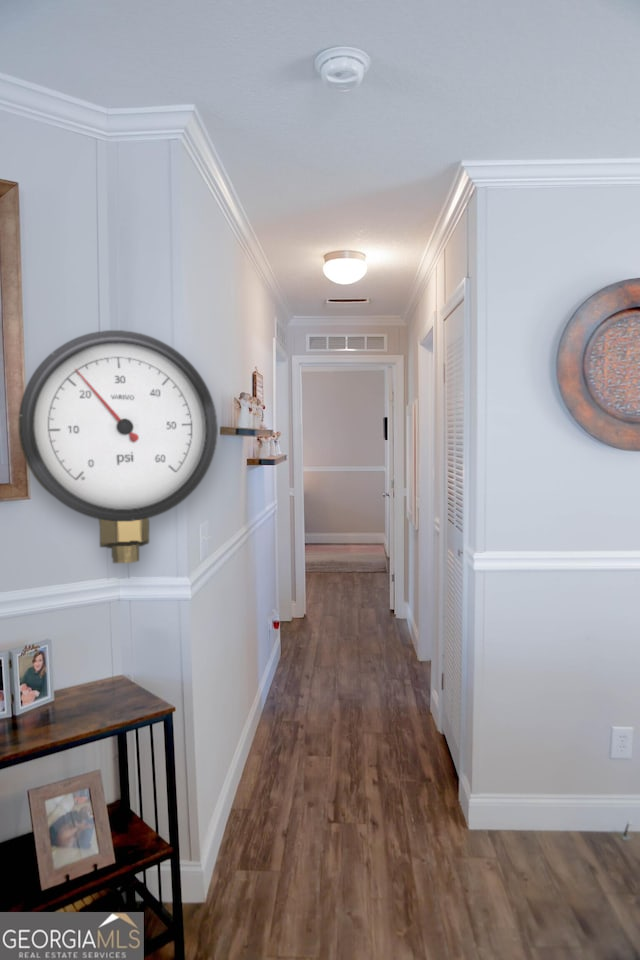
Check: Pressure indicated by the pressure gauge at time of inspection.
22 psi
